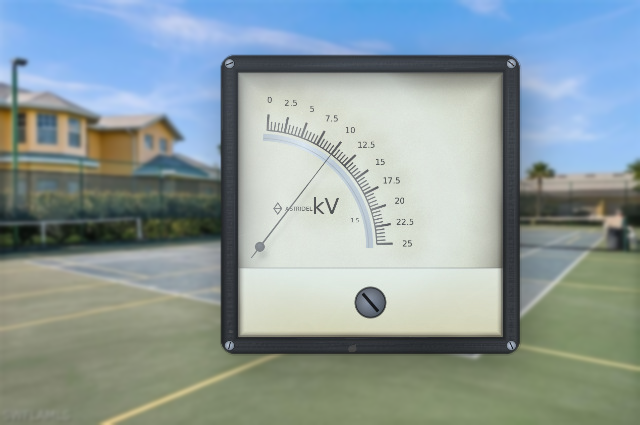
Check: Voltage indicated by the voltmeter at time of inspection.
10 kV
